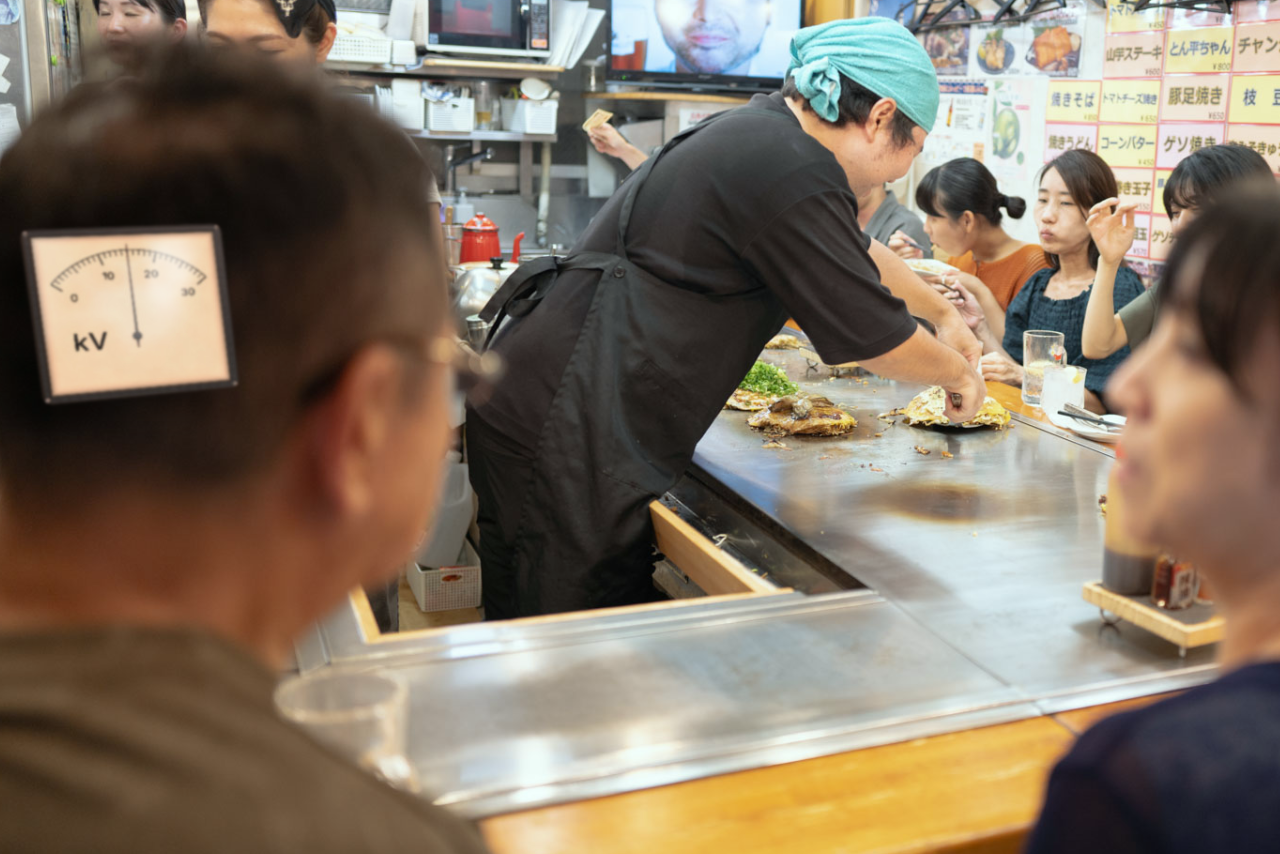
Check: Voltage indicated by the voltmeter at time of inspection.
15 kV
